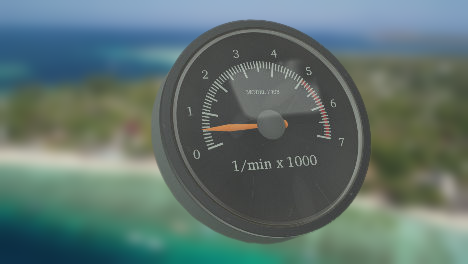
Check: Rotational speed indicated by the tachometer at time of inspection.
500 rpm
